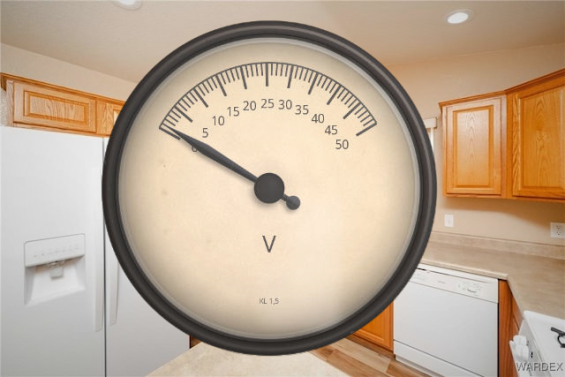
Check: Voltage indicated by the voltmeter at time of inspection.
1 V
